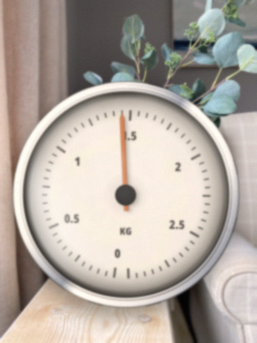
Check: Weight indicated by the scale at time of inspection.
1.45 kg
